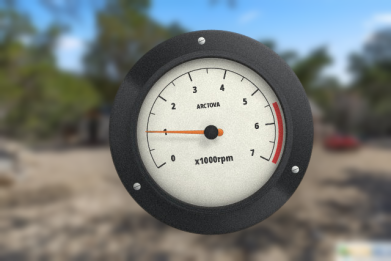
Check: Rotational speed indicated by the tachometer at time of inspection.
1000 rpm
